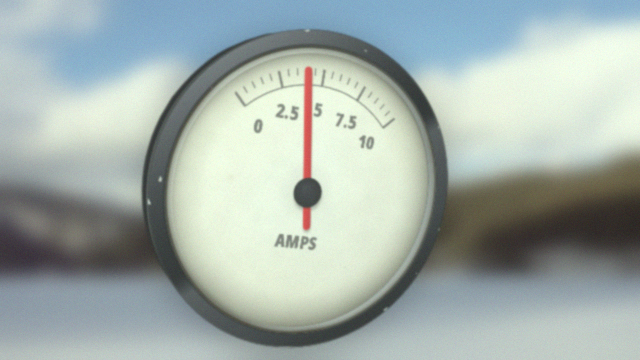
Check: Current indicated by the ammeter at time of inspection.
4 A
